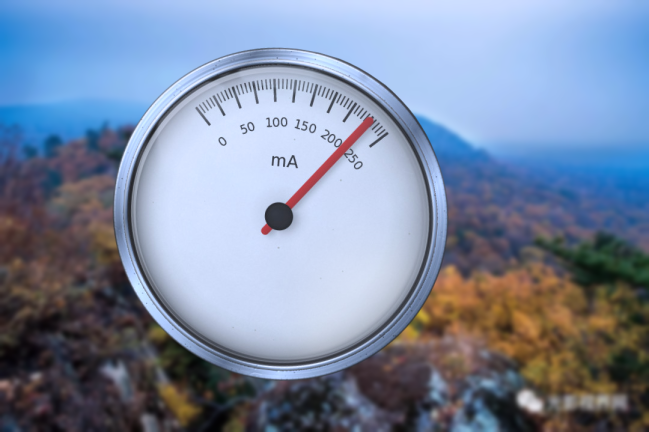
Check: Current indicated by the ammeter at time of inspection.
225 mA
